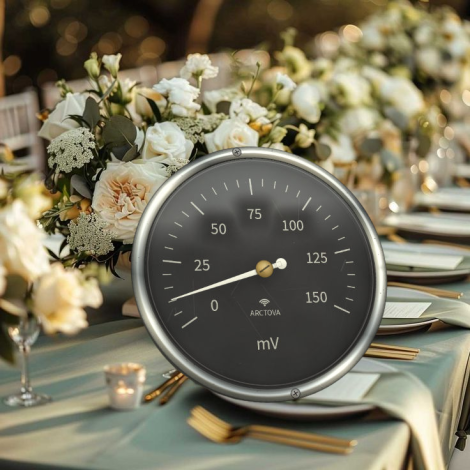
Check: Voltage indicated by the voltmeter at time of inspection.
10 mV
